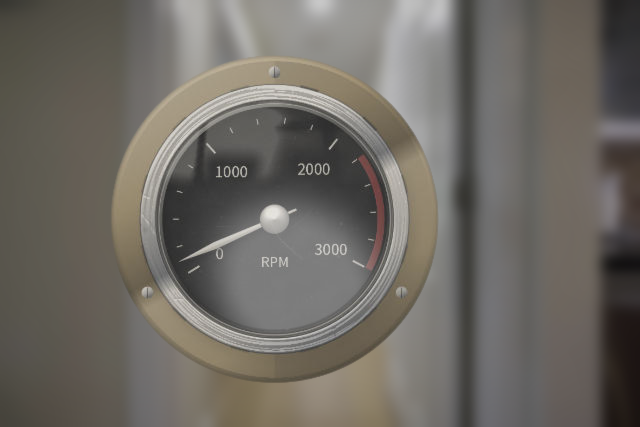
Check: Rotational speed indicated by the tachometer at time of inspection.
100 rpm
